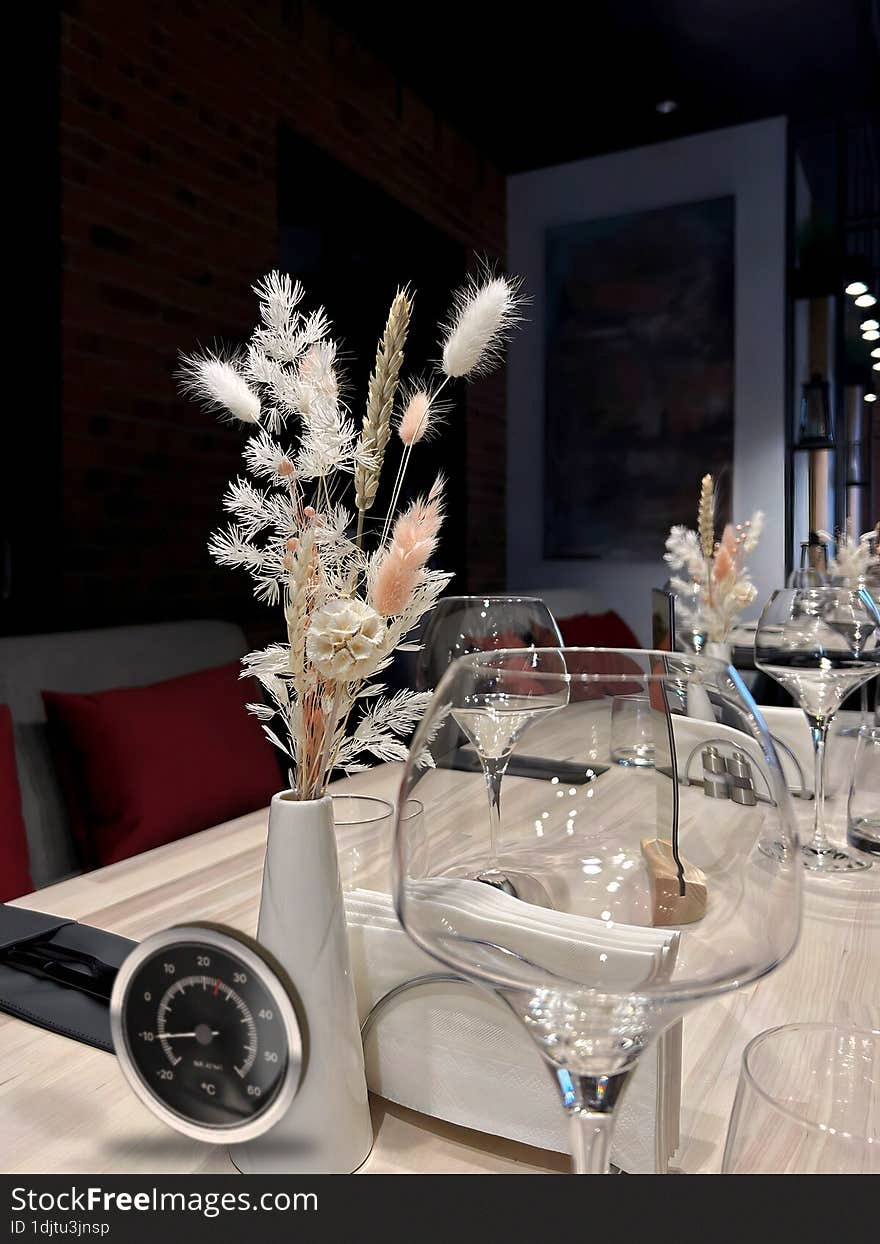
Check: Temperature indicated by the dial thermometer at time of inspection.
-10 °C
